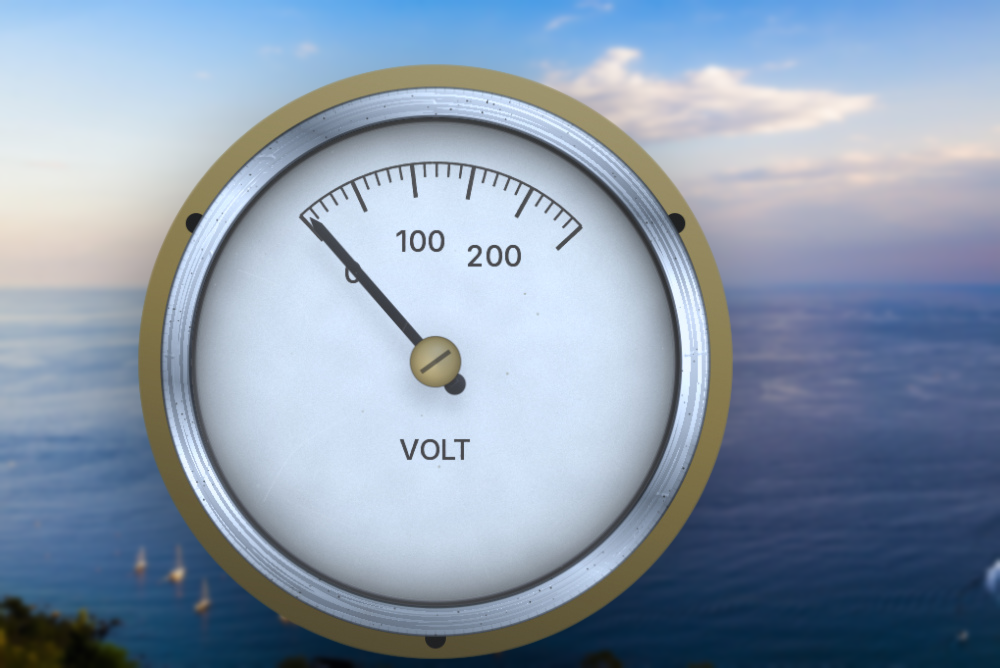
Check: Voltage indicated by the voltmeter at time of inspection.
5 V
